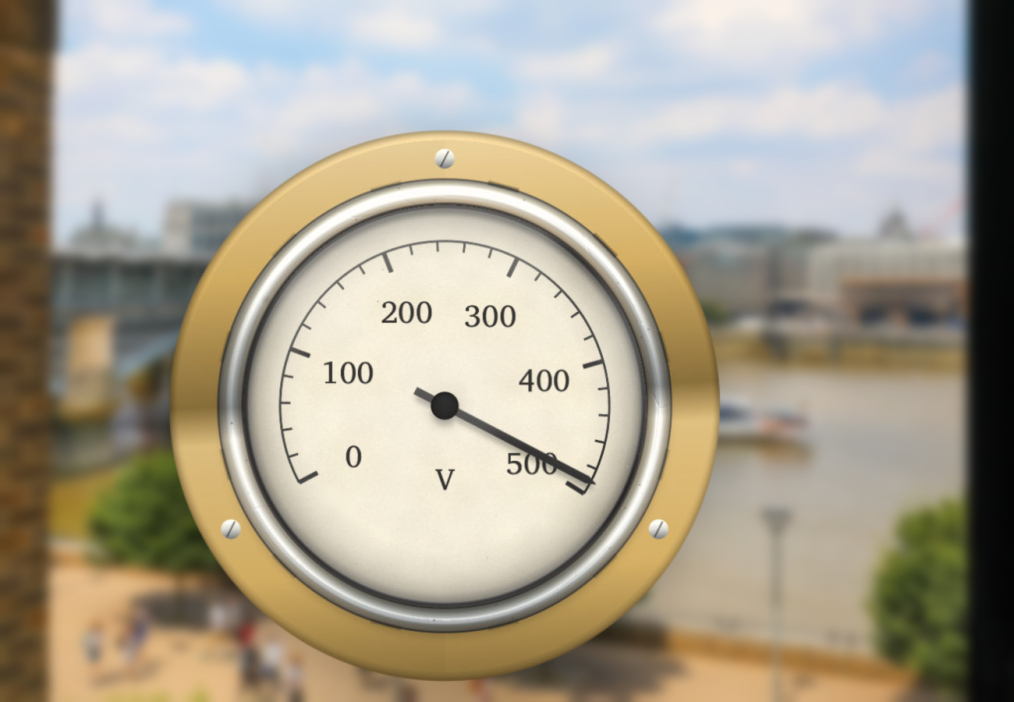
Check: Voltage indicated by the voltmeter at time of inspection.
490 V
